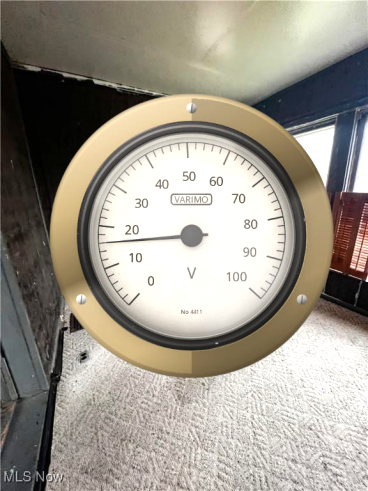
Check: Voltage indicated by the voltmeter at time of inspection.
16 V
